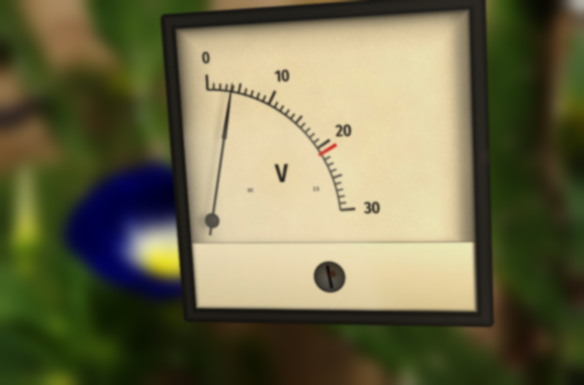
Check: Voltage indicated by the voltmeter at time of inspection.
4 V
